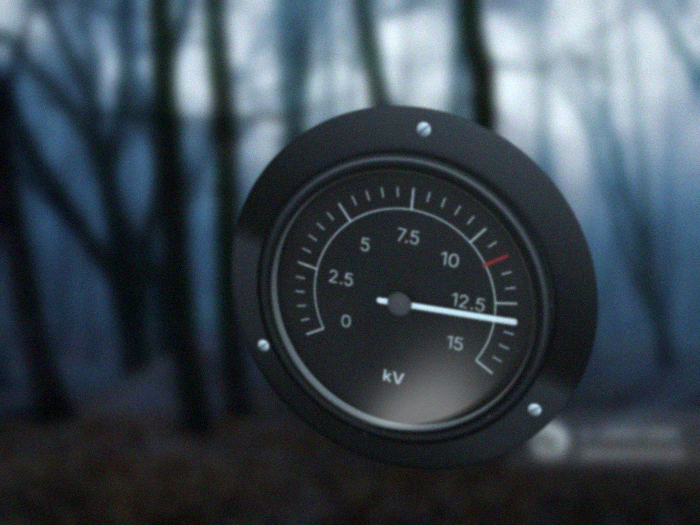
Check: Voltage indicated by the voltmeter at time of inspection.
13 kV
